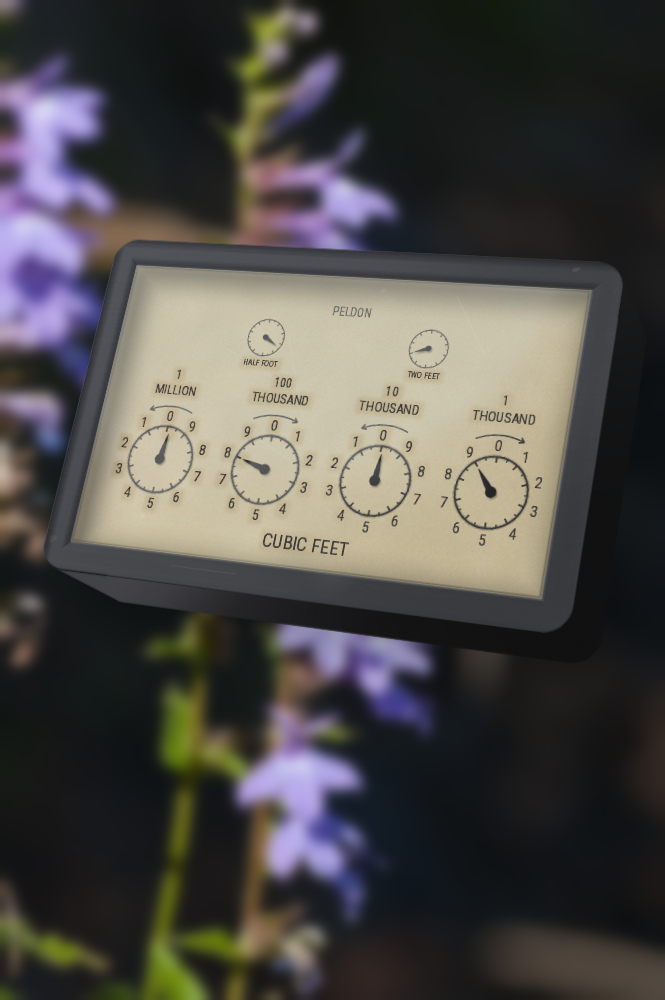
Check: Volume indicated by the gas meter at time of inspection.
979900 ft³
